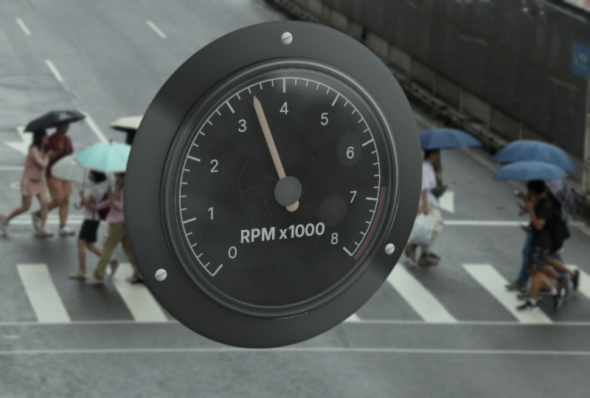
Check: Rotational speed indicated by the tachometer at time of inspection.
3400 rpm
